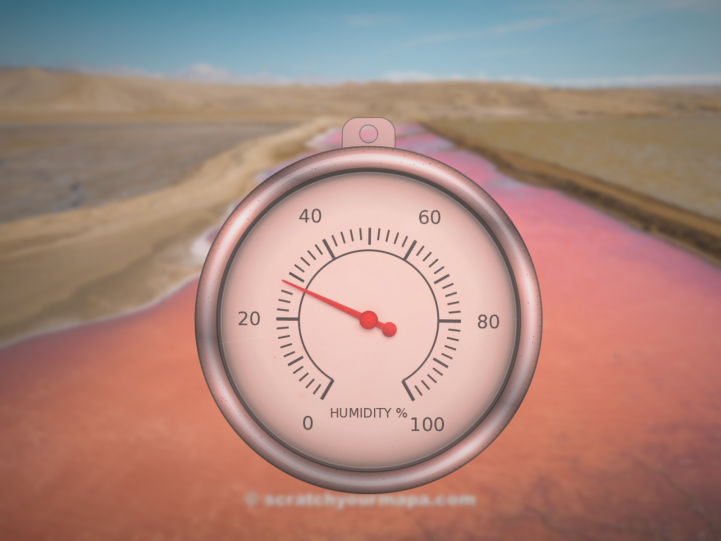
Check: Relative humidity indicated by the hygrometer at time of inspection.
28 %
